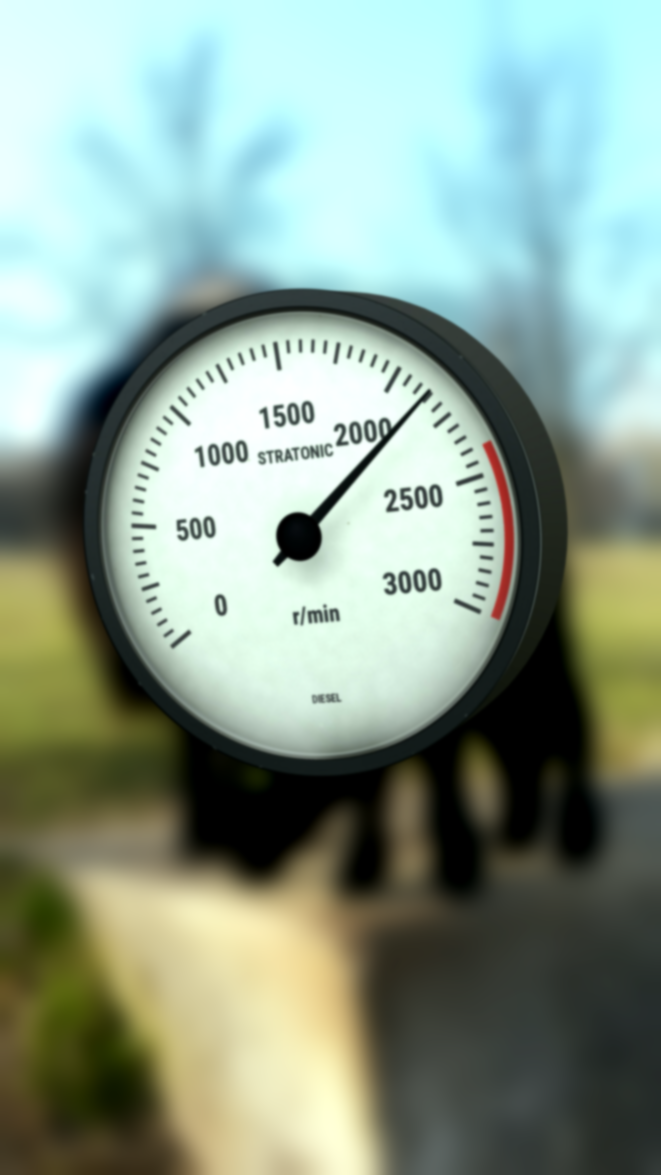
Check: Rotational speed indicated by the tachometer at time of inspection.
2150 rpm
